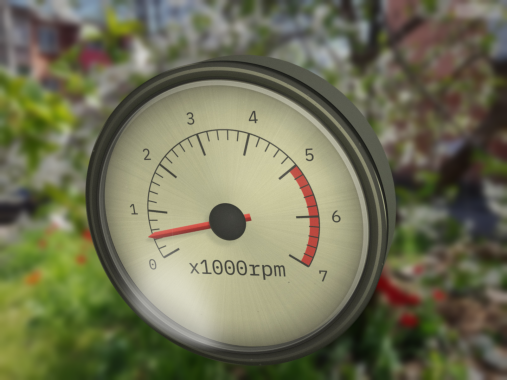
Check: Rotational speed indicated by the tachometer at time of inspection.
500 rpm
